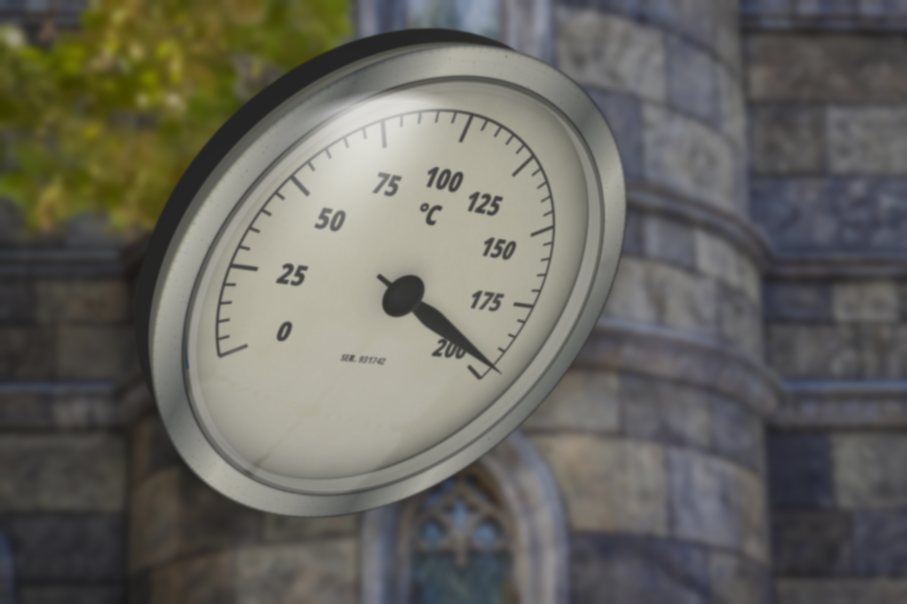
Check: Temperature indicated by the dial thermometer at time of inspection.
195 °C
